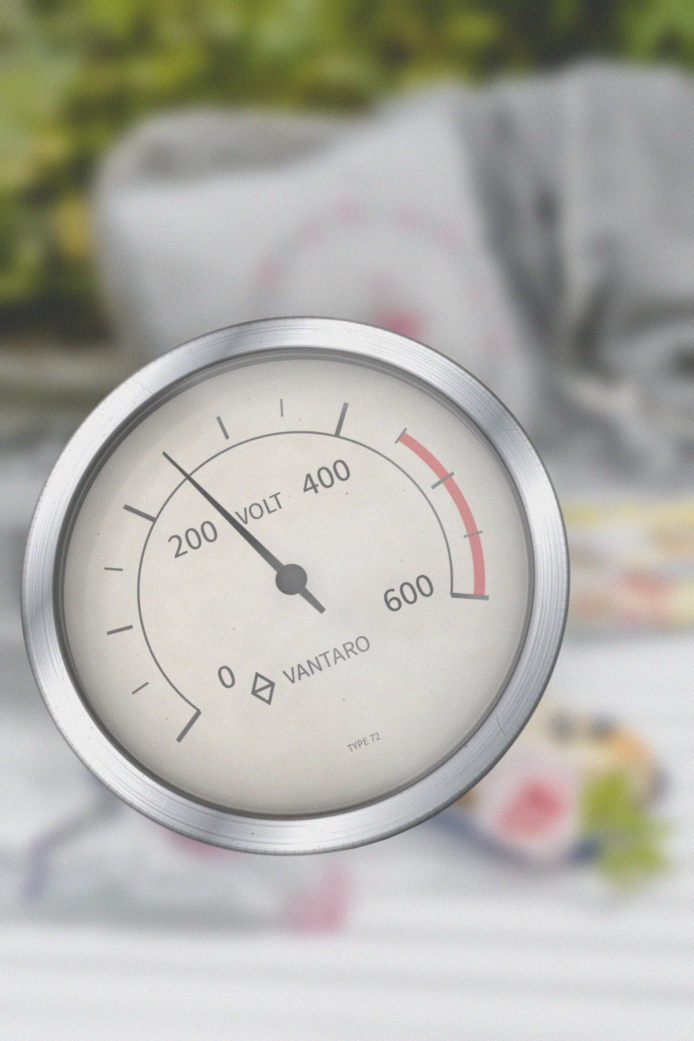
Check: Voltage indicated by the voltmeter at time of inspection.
250 V
